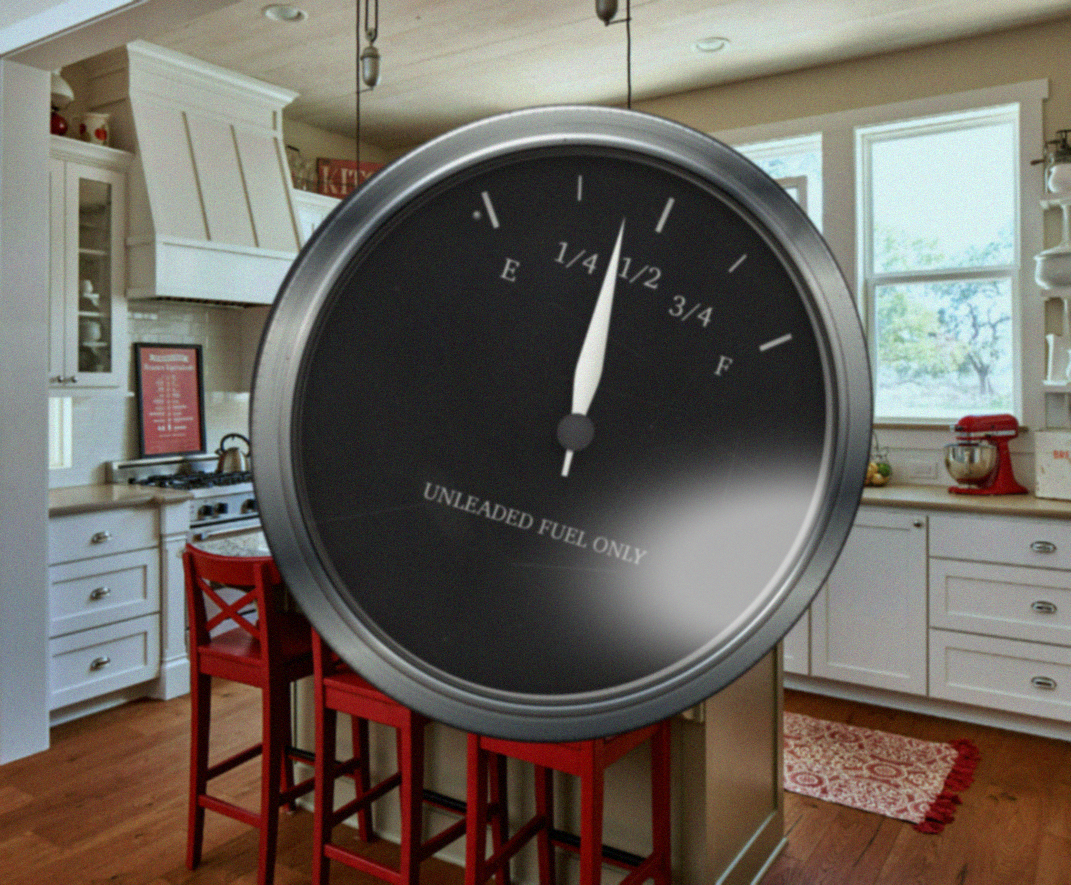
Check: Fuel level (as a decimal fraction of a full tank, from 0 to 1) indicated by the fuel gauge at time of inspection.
0.375
